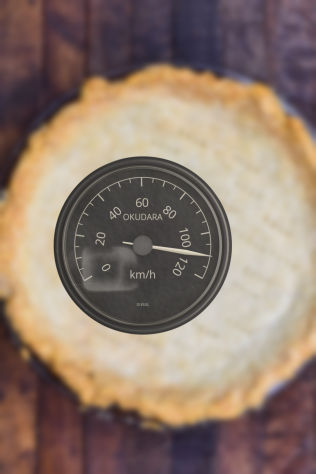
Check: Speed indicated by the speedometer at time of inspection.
110 km/h
